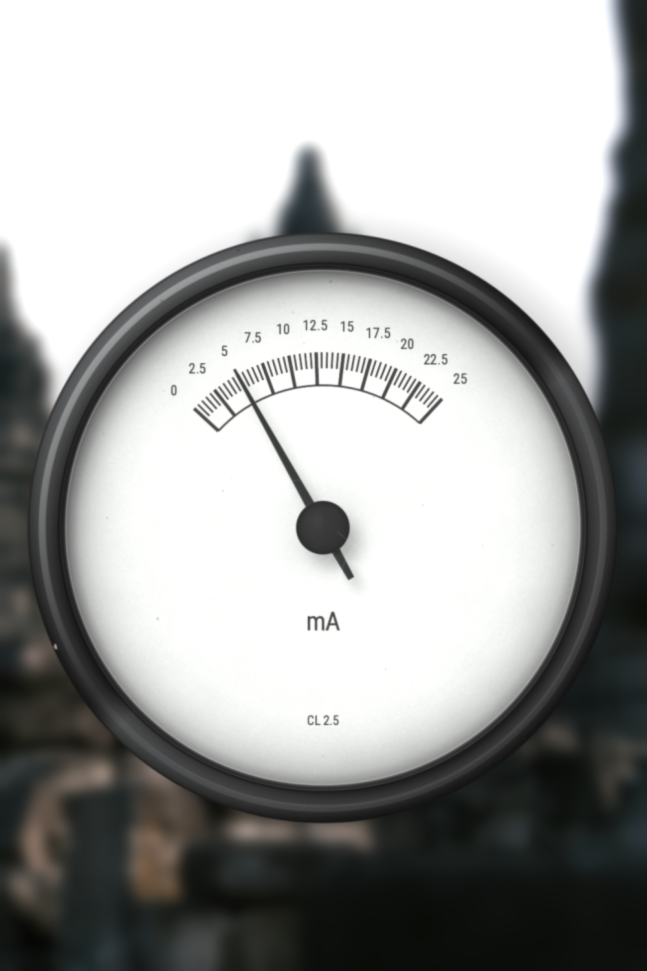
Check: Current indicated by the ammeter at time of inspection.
5 mA
